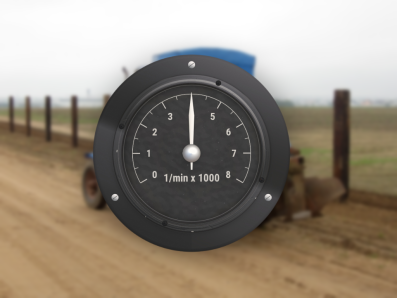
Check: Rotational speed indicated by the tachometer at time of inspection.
4000 rpm
